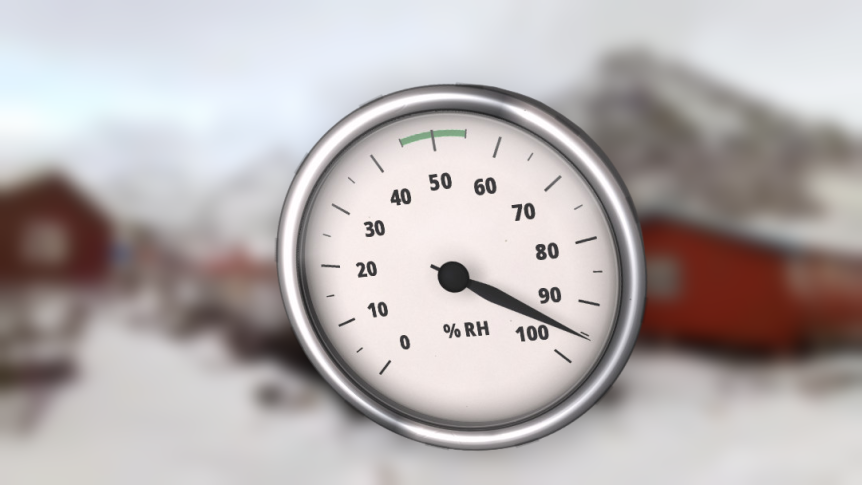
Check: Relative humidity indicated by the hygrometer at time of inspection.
95 %
